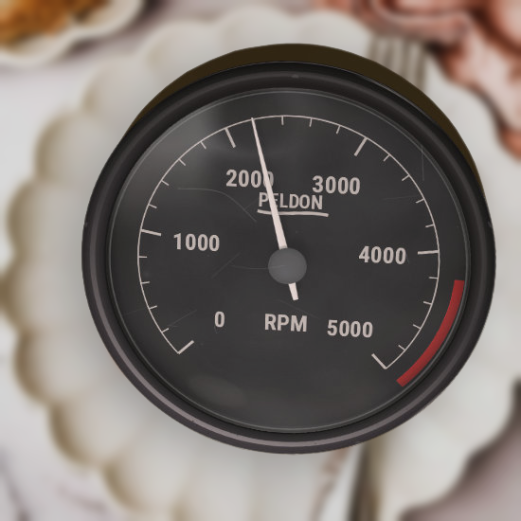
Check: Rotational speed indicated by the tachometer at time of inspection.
2200 rpm
